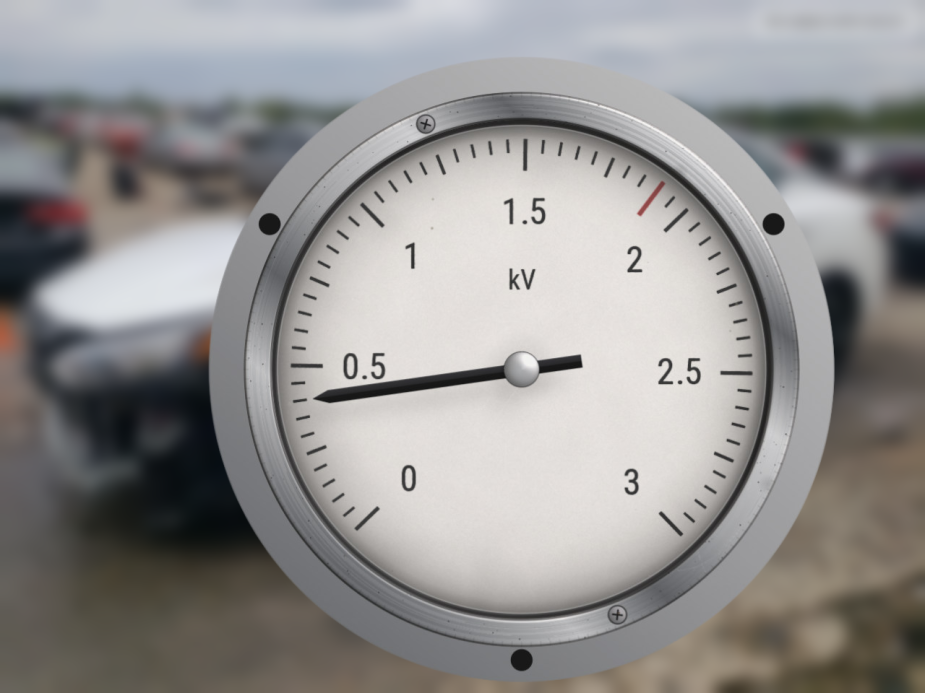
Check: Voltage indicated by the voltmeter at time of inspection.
0.4 kV
